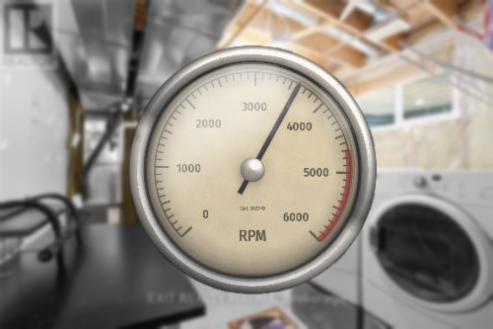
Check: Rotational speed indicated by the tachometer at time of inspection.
3600 rpm
